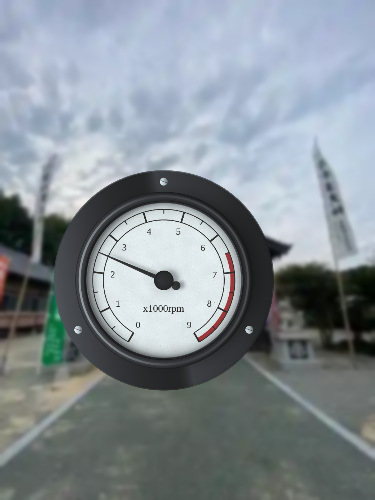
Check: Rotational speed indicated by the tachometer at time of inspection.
2500 rpm
